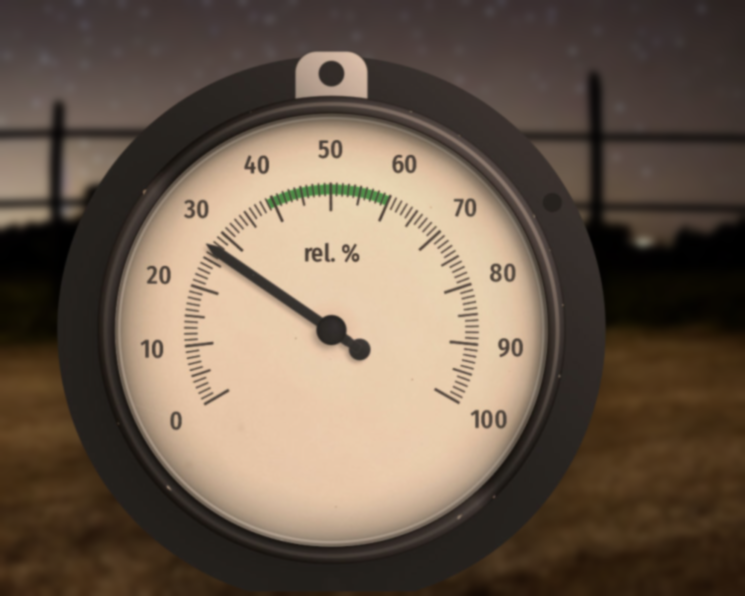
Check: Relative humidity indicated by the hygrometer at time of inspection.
27 %
